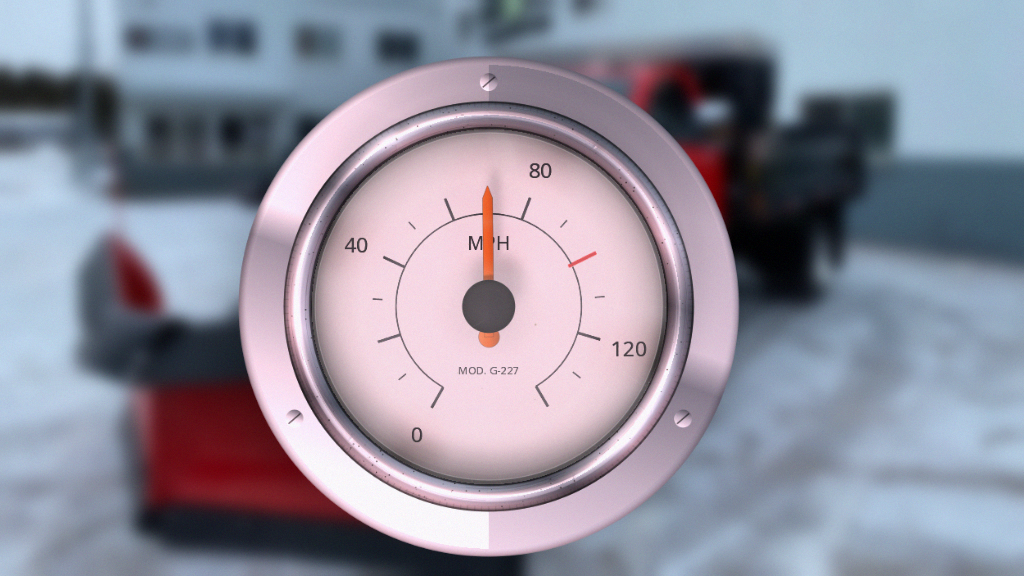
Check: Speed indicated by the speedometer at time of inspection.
70 mph
